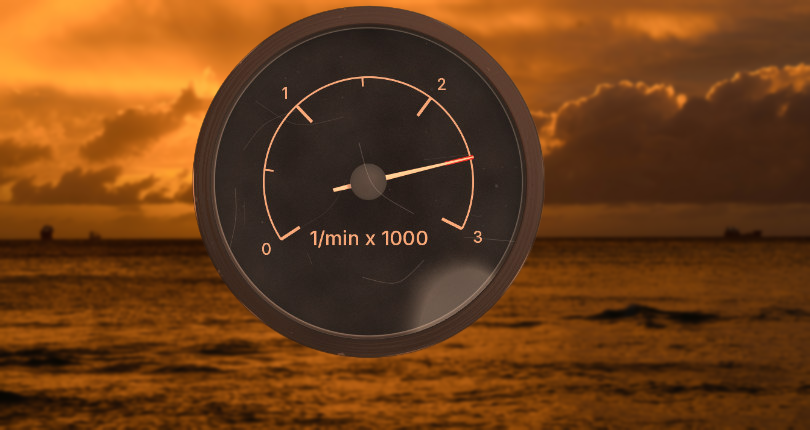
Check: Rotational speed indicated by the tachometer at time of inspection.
2500 rpm
